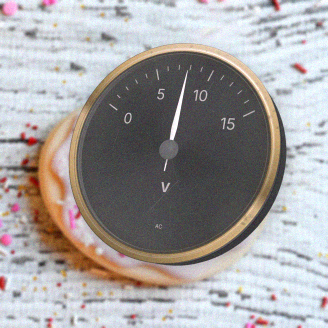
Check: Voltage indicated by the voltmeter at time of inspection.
8 V
